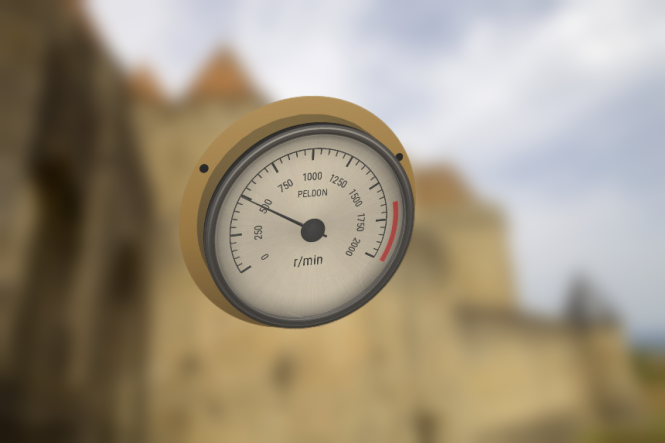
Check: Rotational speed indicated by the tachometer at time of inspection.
500 rpm
